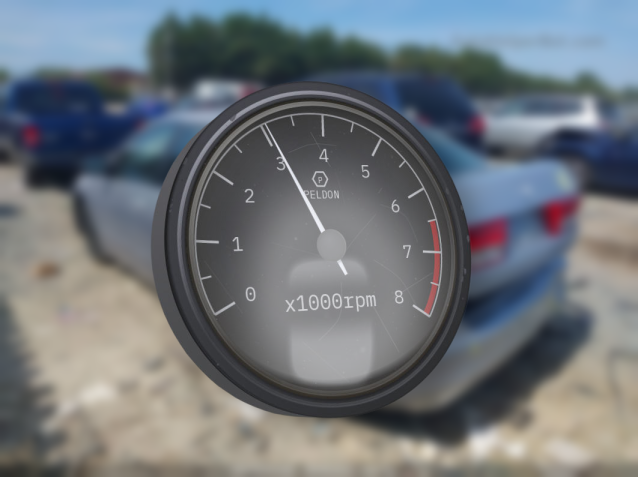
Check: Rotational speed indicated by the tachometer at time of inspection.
3000 rpm
